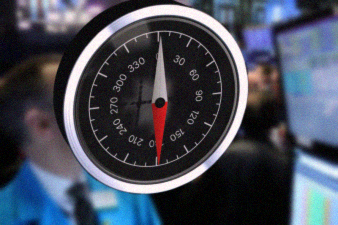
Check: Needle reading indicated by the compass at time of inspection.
180 °
